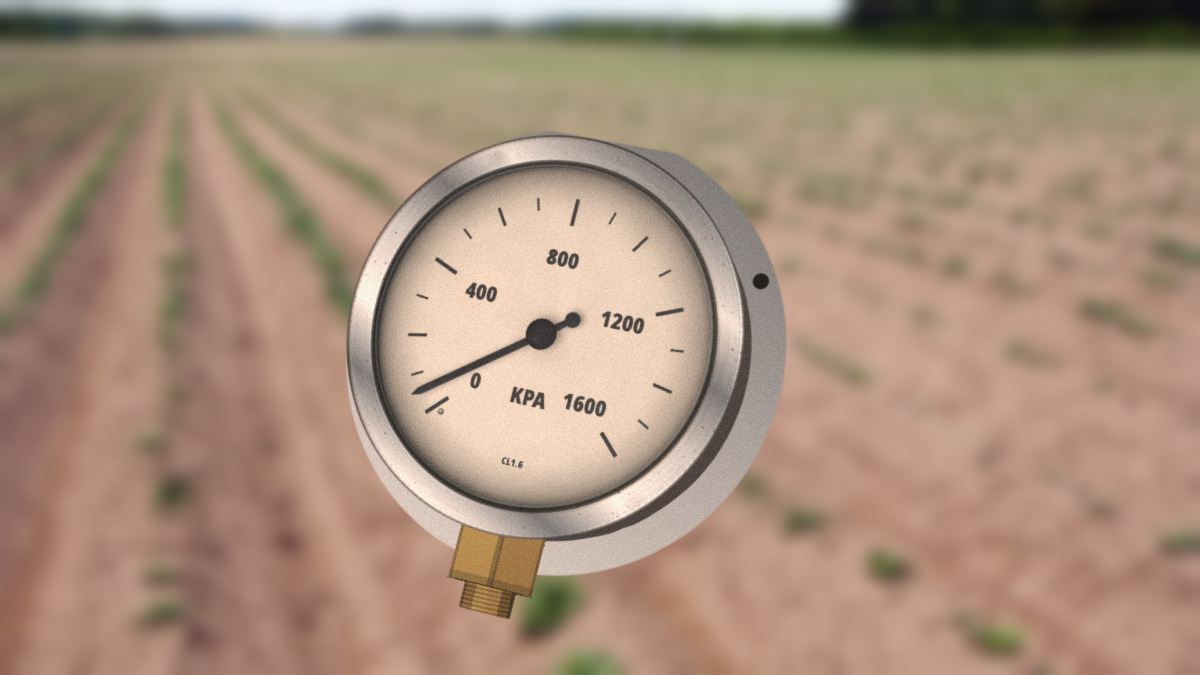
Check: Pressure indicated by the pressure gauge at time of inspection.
50 kPa
